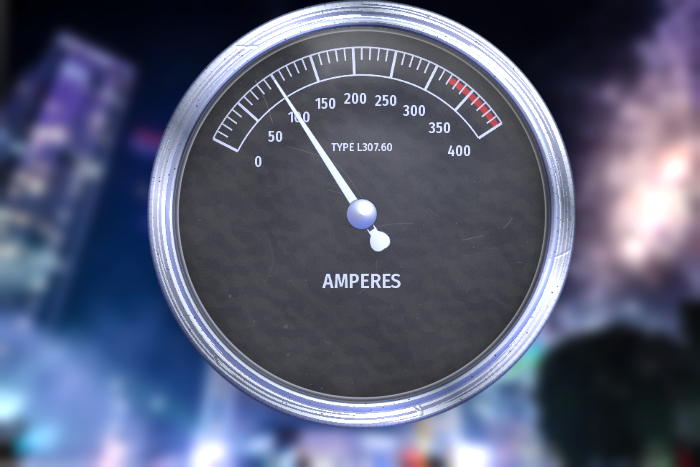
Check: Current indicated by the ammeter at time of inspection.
100 A
